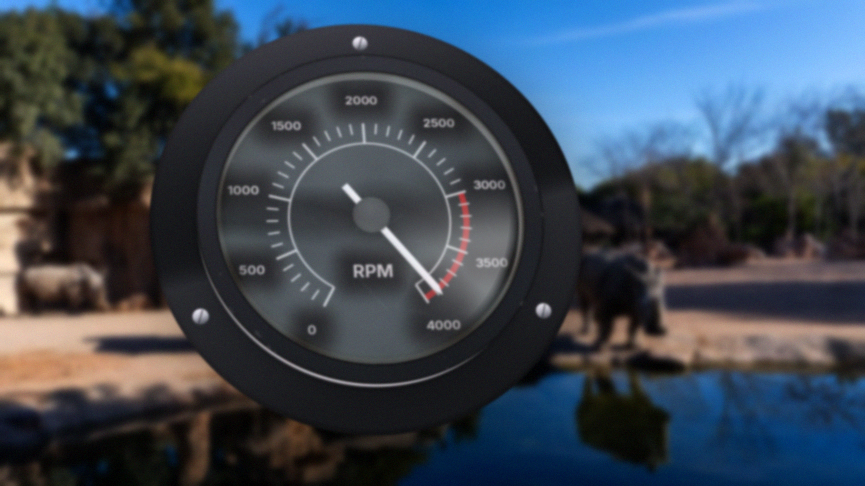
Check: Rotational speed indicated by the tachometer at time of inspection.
3900 rpm
